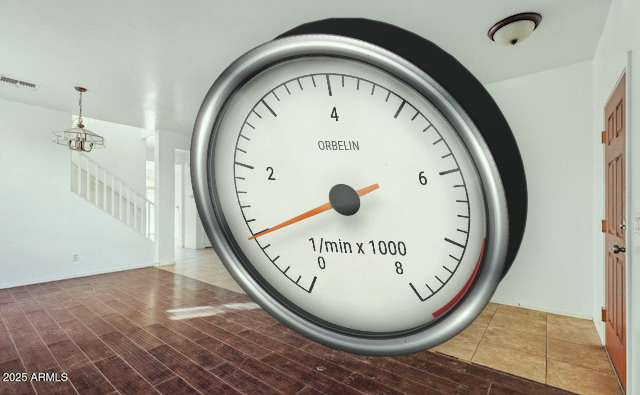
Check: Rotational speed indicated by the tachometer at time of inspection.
1000 rpm
